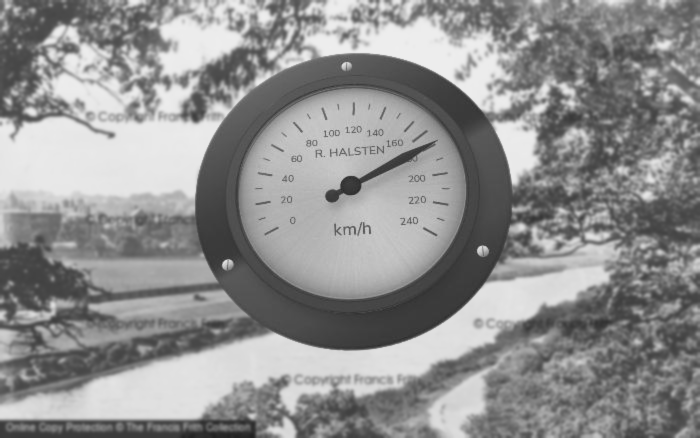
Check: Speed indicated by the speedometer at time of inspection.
180 km/h
